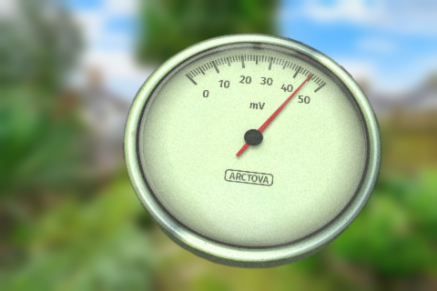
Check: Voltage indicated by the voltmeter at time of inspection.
45 mV
